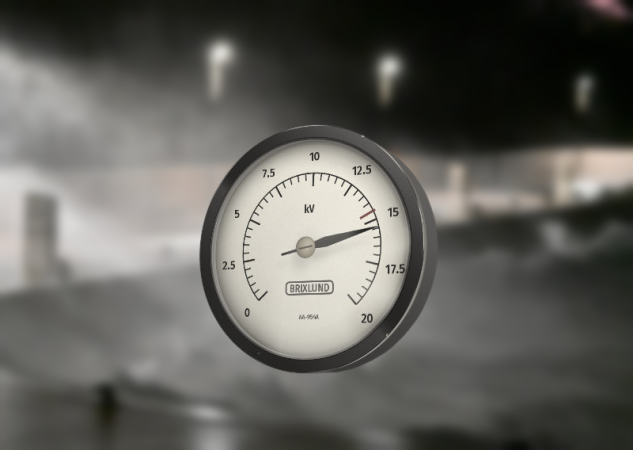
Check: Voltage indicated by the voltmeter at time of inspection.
15.5 kV
